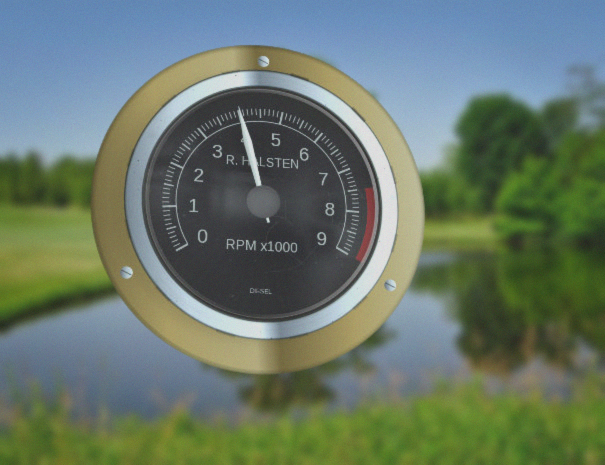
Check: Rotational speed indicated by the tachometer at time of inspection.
4000 rpm
